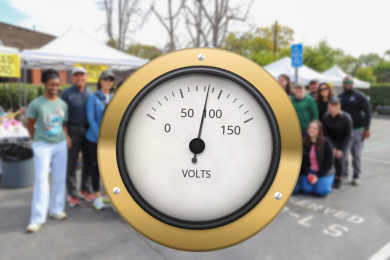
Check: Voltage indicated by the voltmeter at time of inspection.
85 V
